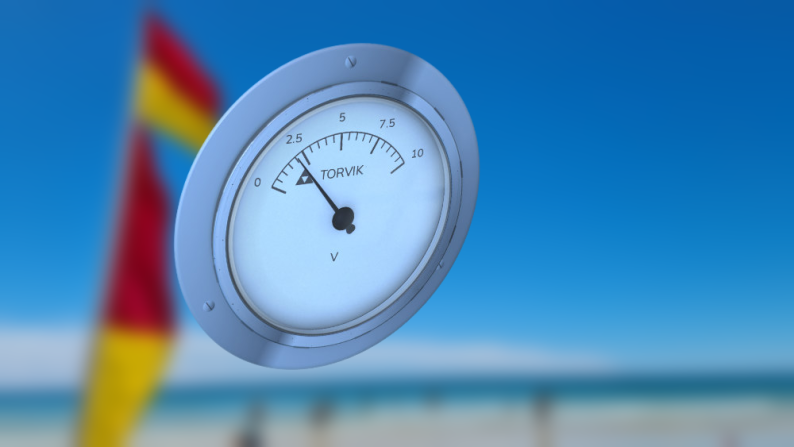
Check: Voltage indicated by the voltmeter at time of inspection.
2 V
